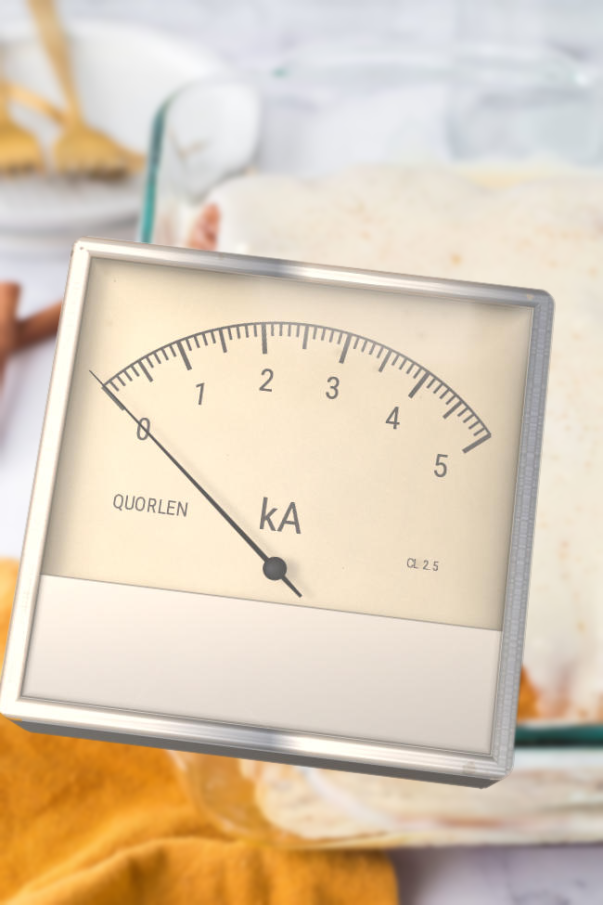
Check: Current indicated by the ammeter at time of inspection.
0 kA
